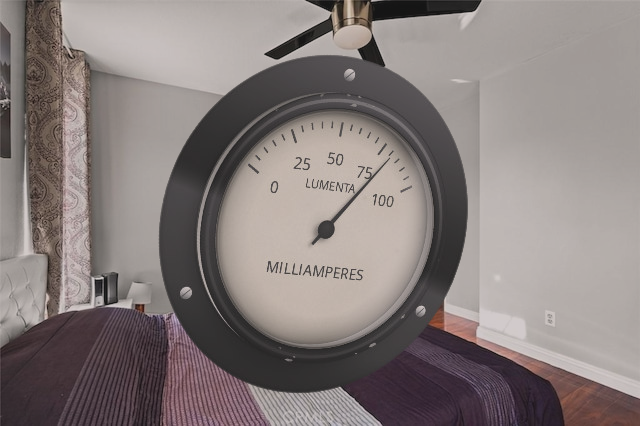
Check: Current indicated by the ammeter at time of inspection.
80 mA
